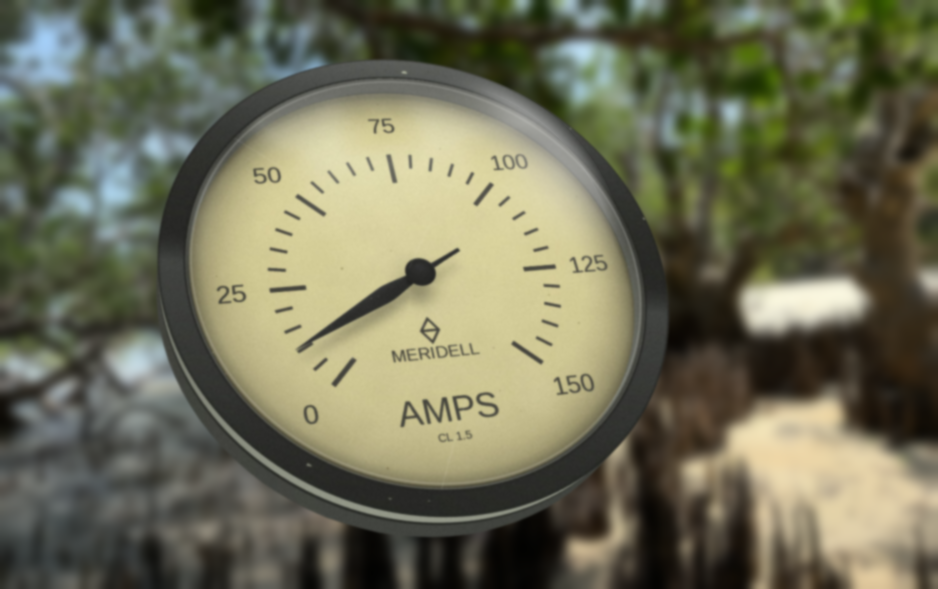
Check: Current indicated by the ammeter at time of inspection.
10 A
